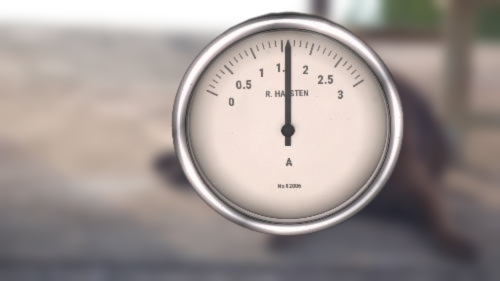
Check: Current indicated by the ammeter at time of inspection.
1.6 A
